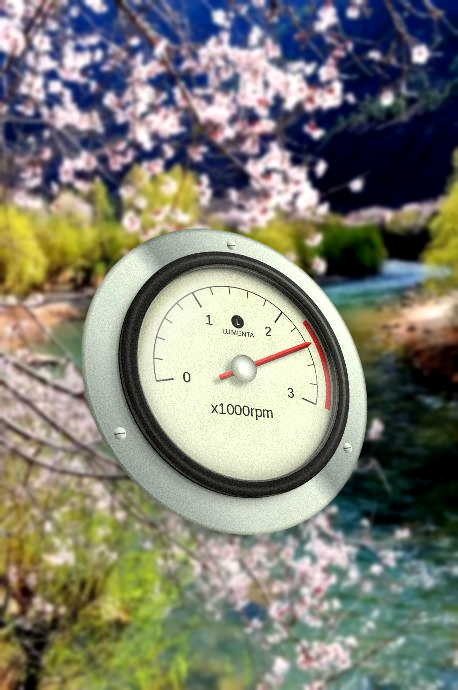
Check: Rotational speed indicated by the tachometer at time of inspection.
2400 rpm
